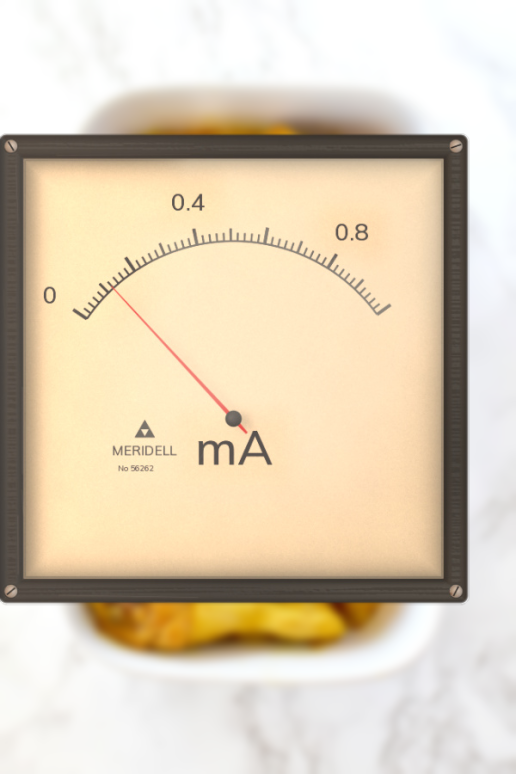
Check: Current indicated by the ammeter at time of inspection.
0.12 mA
